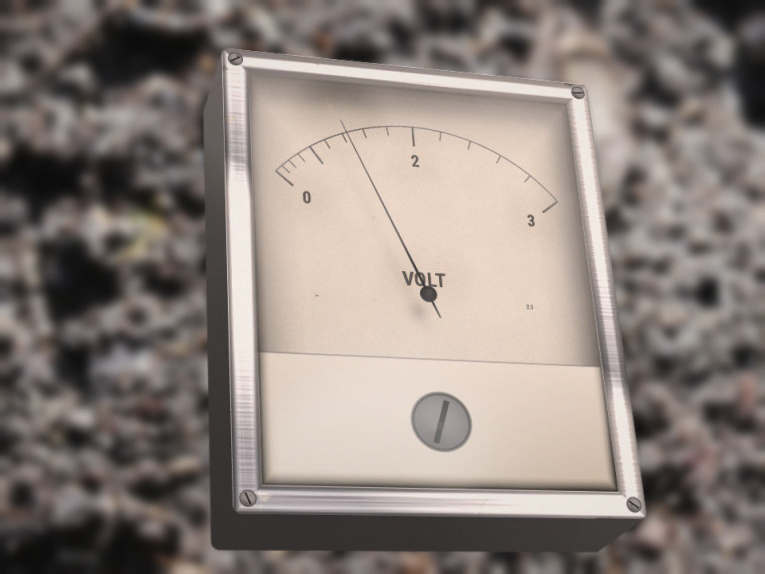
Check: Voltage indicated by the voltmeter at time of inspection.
1.4 V
